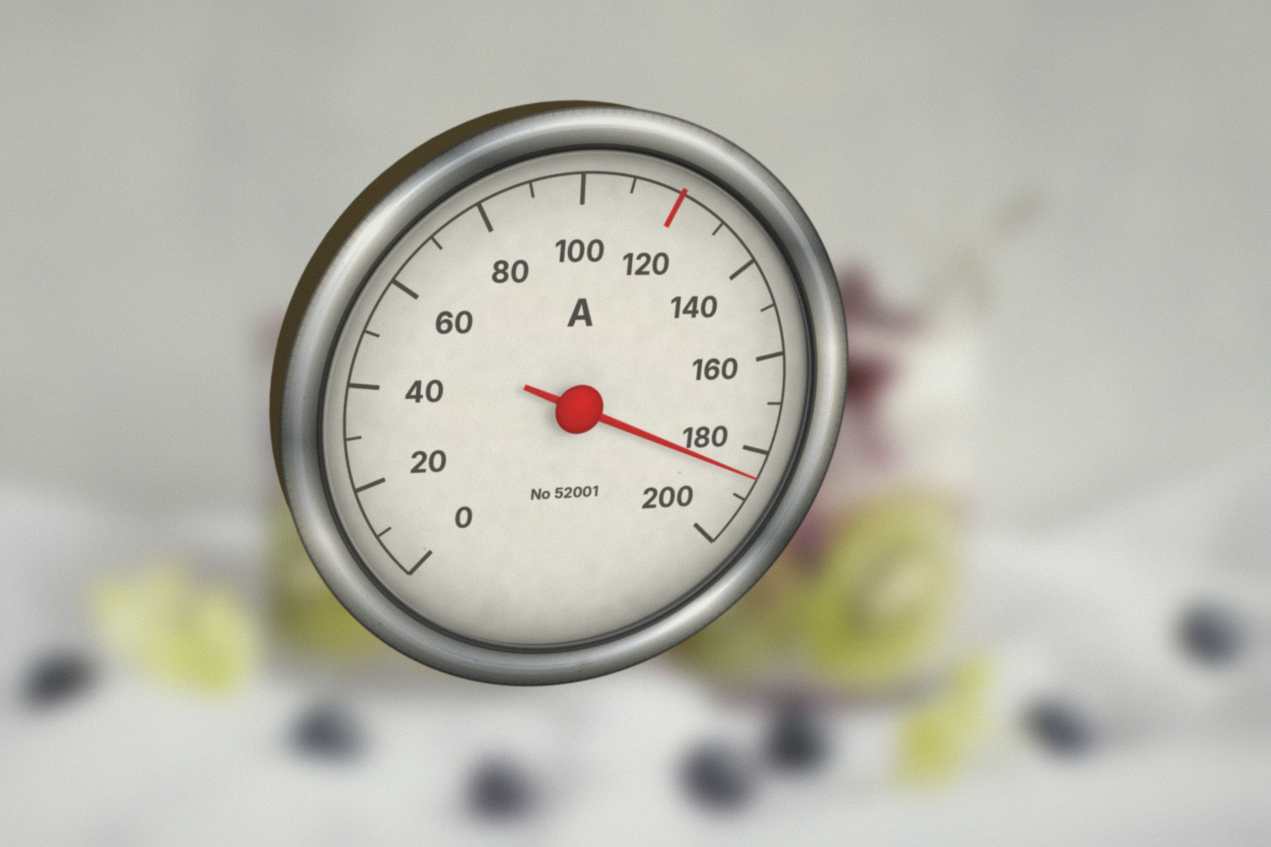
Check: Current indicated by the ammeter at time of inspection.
185 A
